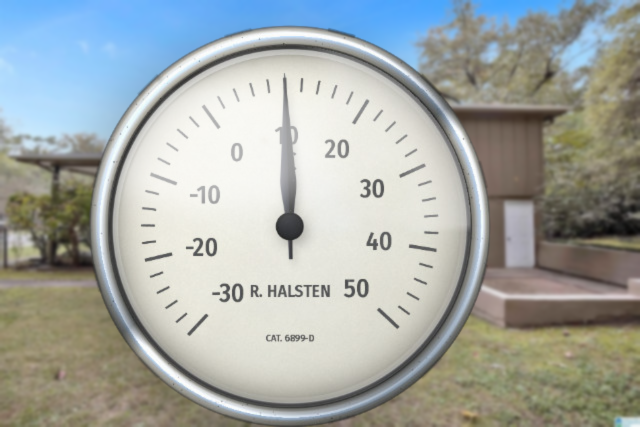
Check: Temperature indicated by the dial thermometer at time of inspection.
10 °C
